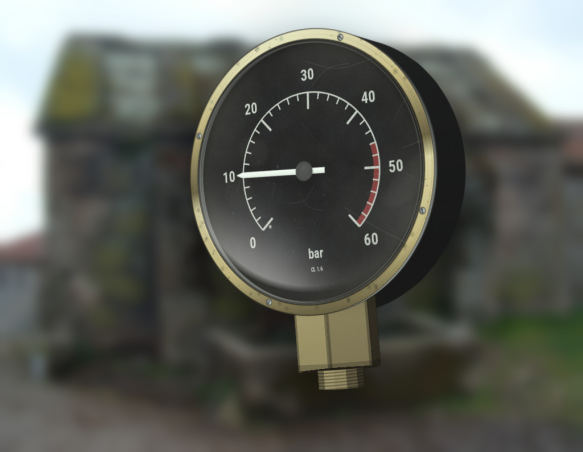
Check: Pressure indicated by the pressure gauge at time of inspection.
10 bar
